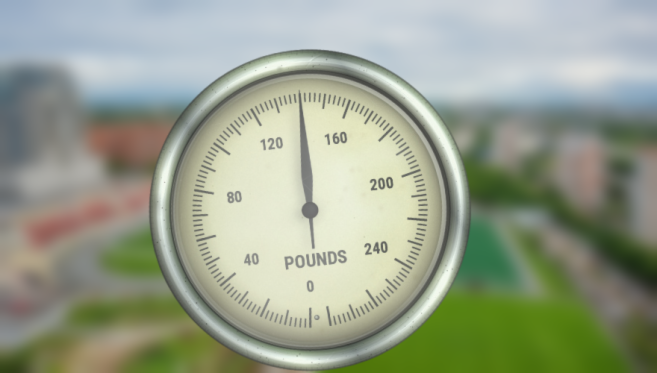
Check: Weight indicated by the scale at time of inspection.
140 lb
